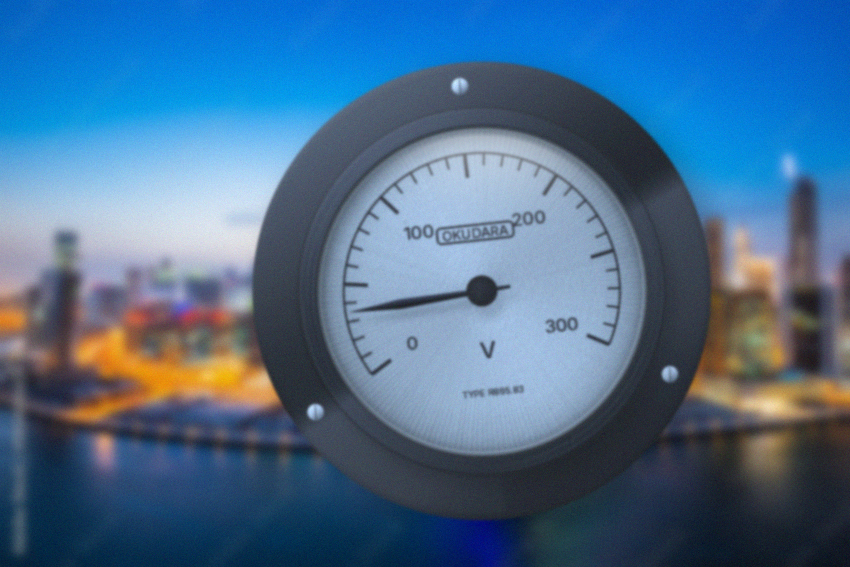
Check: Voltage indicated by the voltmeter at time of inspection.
35 V
